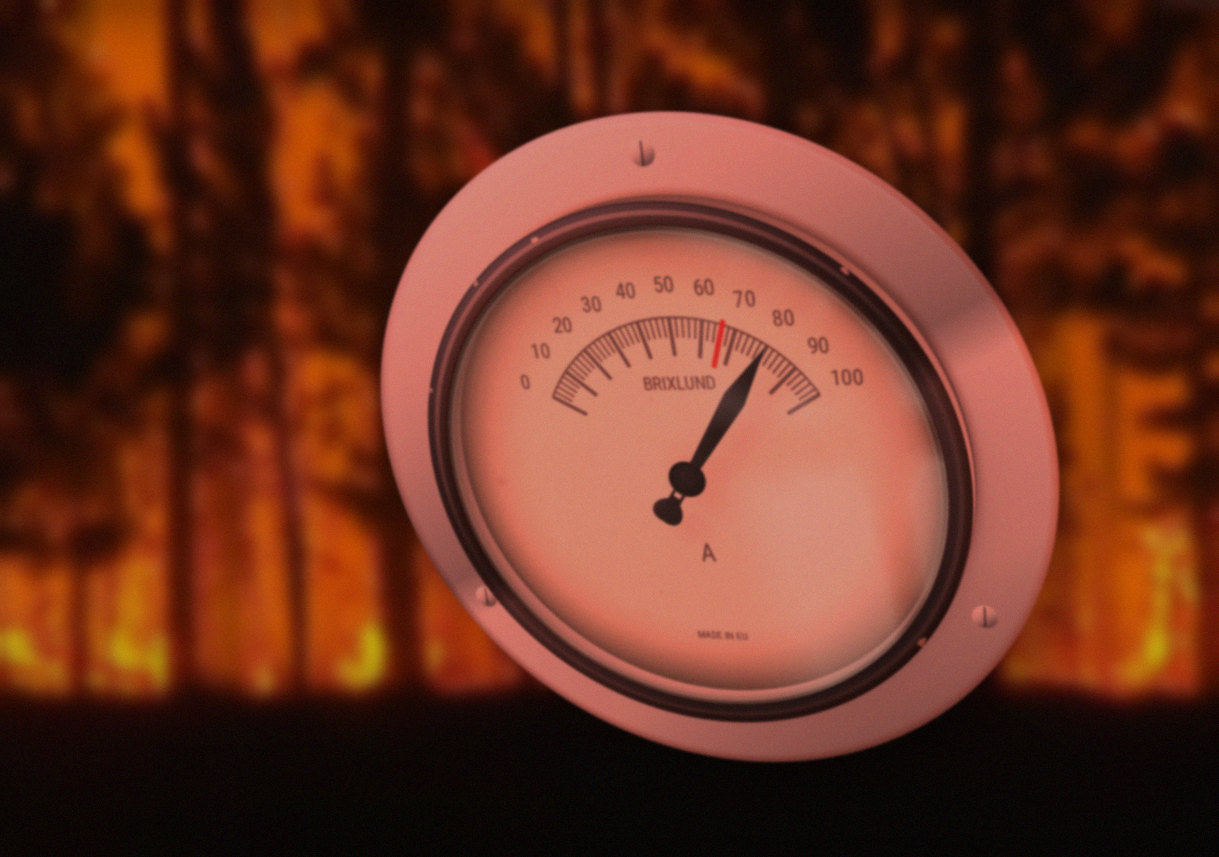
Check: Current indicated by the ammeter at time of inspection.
80 A
